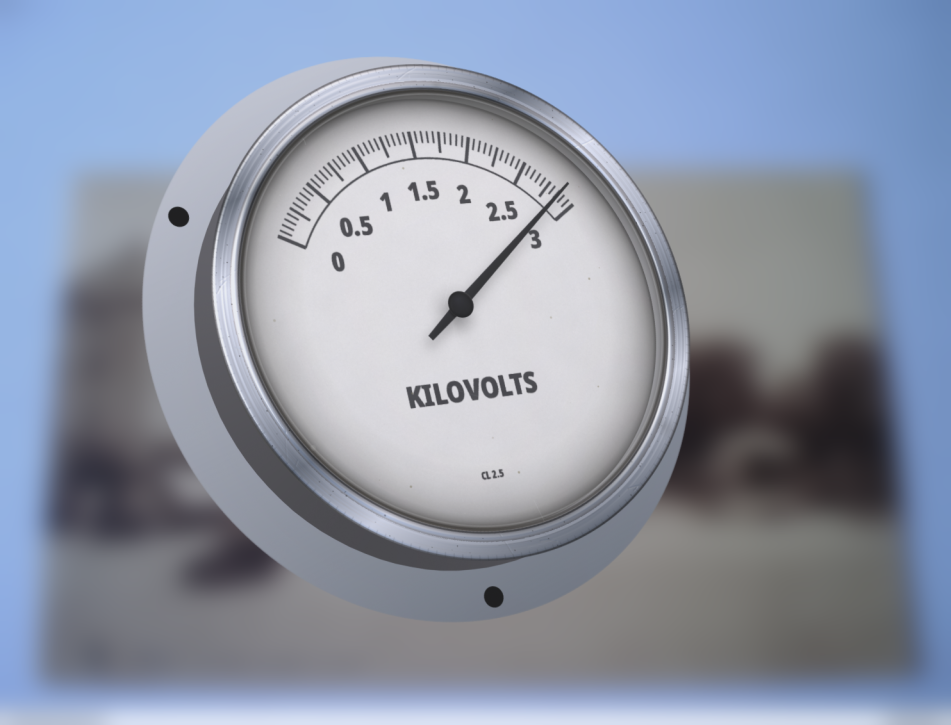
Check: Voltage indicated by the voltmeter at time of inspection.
2.85 kV
